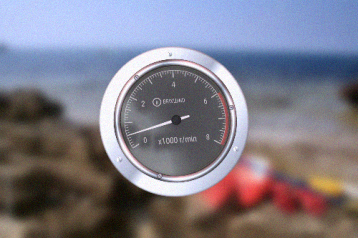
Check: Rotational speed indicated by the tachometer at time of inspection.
500 rpm
